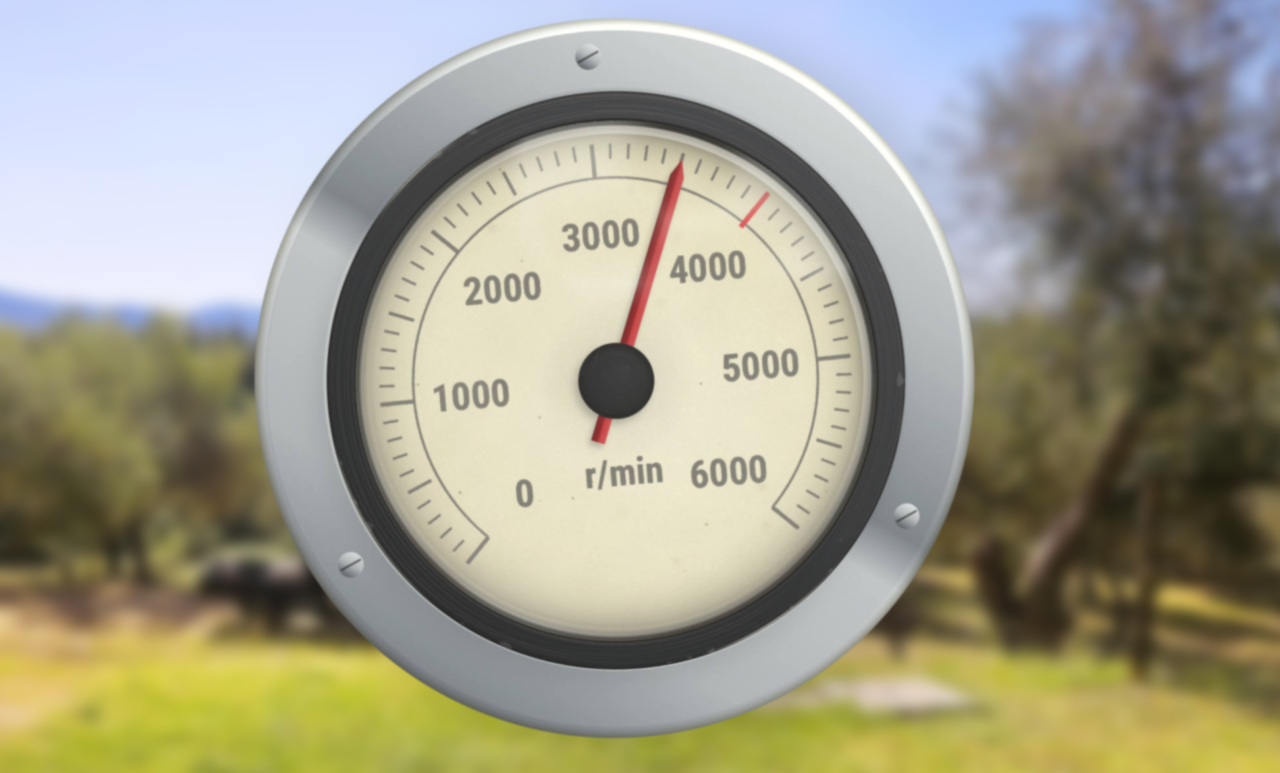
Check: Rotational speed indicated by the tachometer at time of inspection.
3500 rpm
